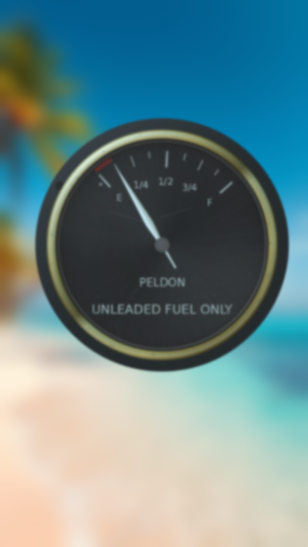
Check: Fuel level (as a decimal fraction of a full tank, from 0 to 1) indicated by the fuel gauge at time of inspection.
0.125
